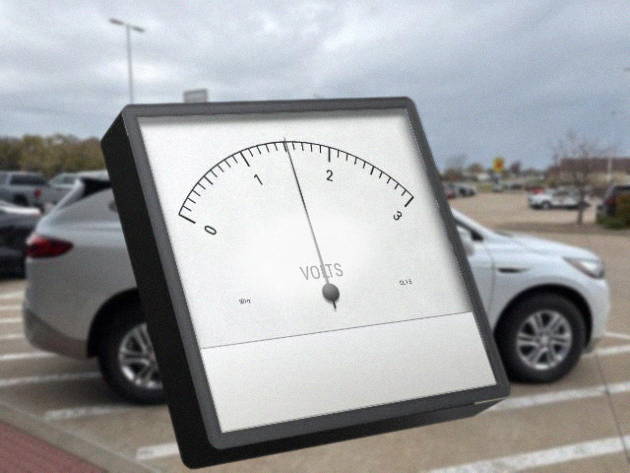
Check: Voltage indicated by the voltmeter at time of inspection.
1.5 V
